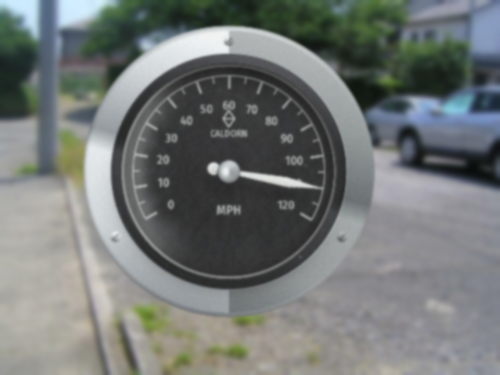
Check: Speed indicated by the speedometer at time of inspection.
110 mph
